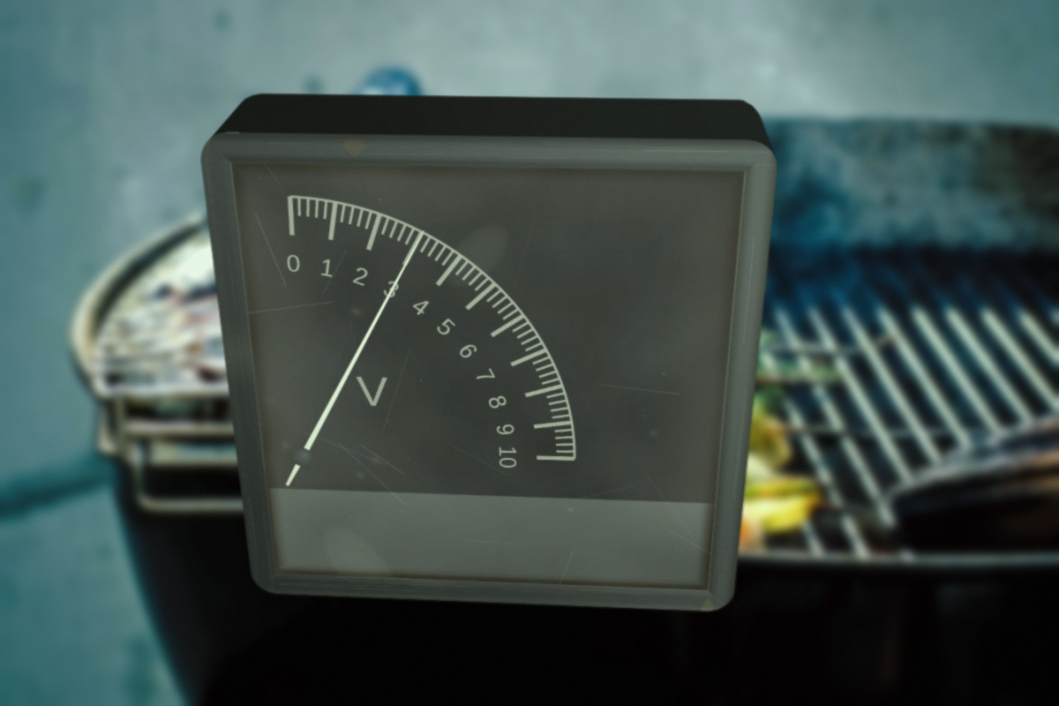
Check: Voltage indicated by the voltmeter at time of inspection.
3 V
